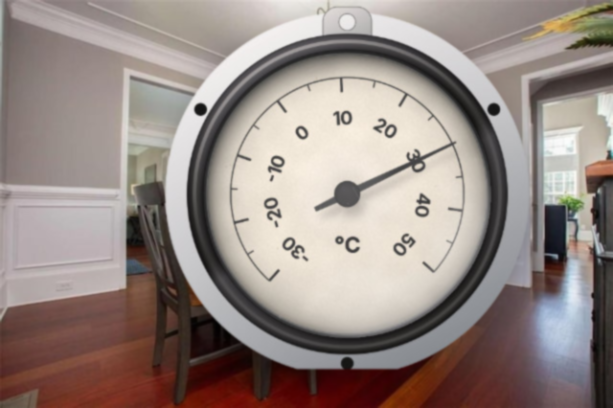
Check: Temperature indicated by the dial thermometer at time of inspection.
30 °C
